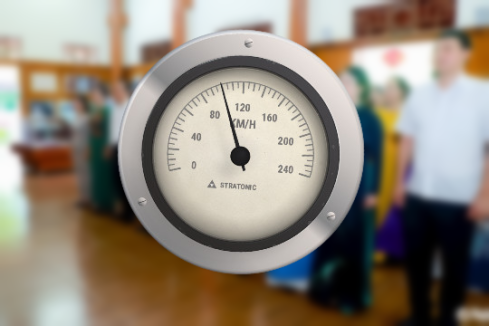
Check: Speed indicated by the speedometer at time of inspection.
100 km/h
